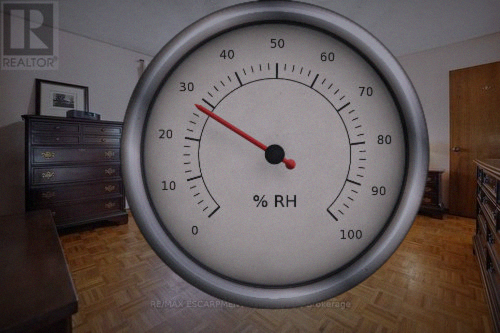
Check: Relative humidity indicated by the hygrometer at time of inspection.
28 %
